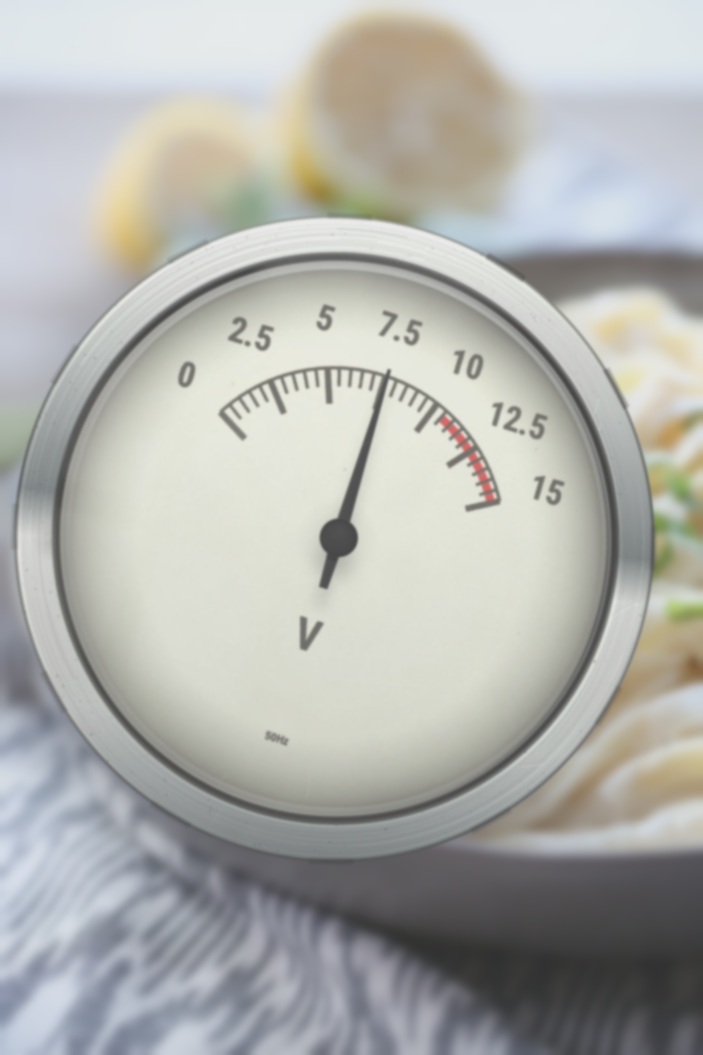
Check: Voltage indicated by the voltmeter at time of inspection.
7.5 V
